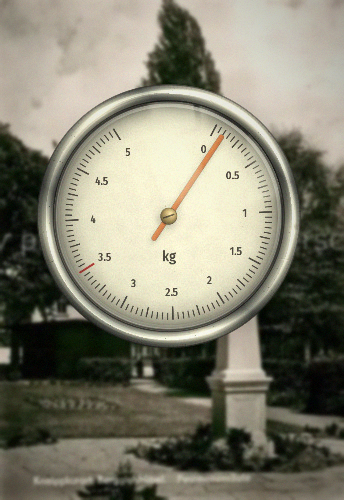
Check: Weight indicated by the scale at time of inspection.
0.1 kg
